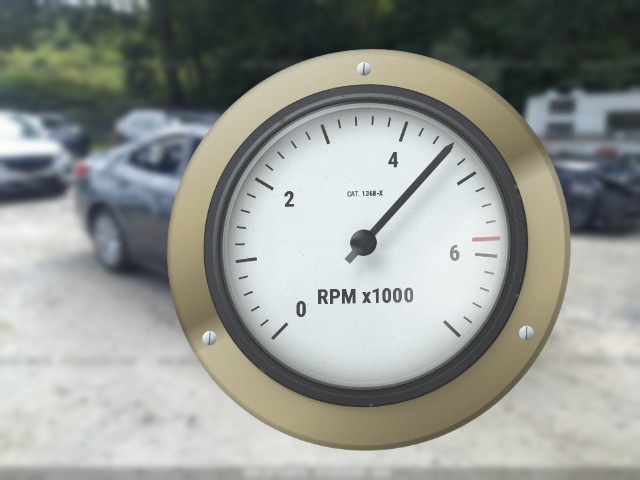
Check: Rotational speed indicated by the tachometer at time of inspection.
4600 rpm
